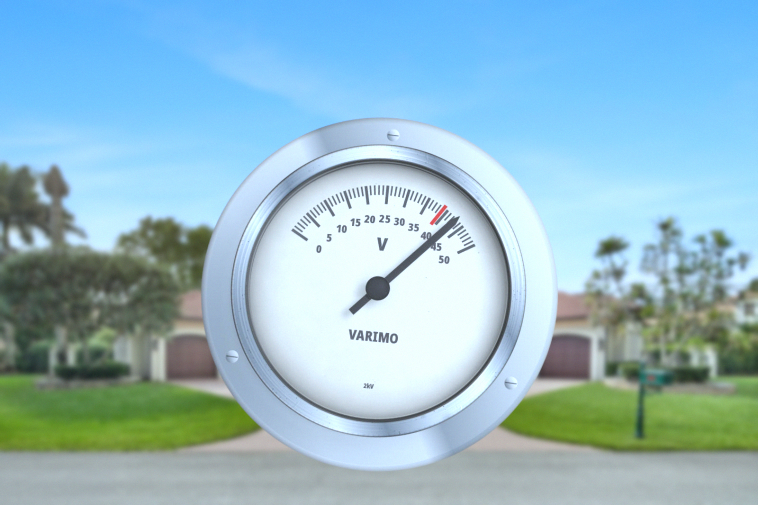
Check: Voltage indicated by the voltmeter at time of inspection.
43 V
